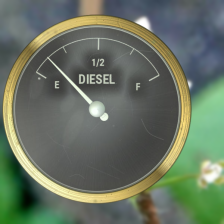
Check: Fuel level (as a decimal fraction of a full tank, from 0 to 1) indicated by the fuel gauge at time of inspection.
0.125
